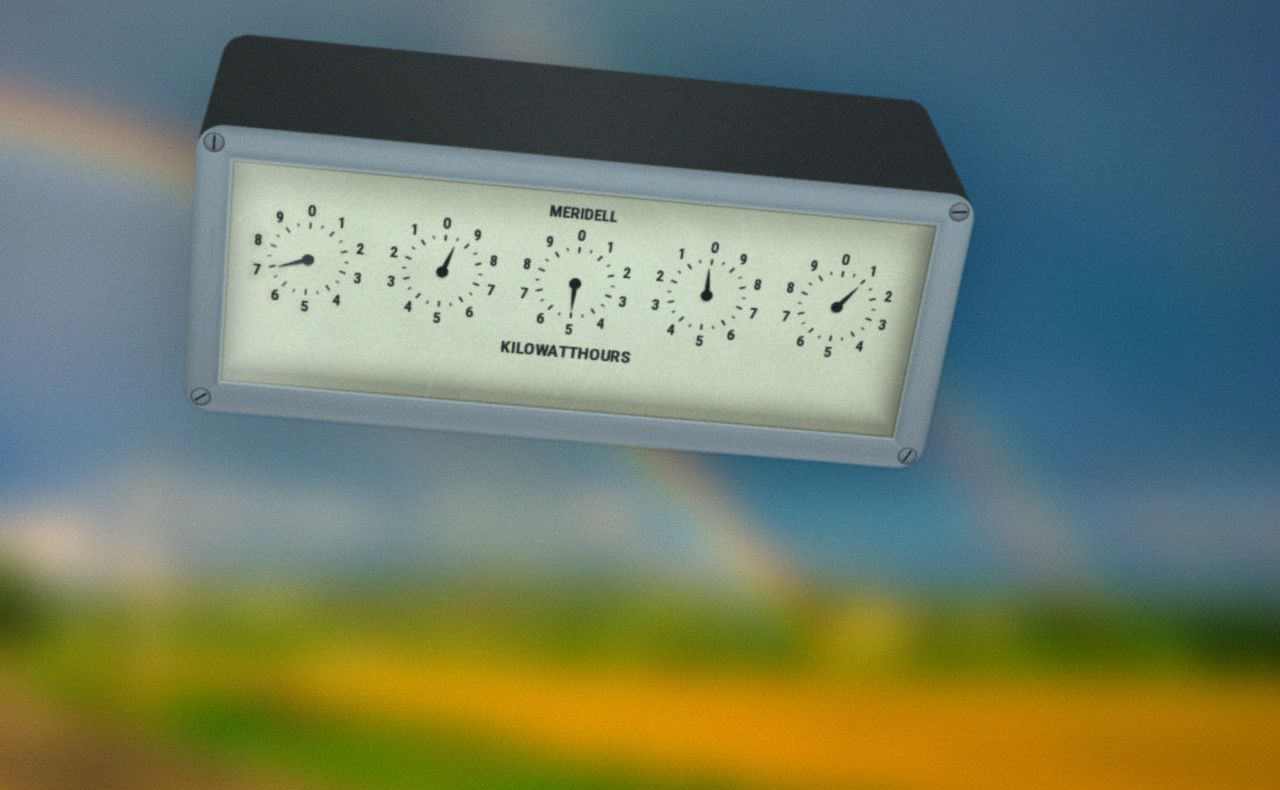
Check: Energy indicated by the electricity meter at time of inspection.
69501 kWh
